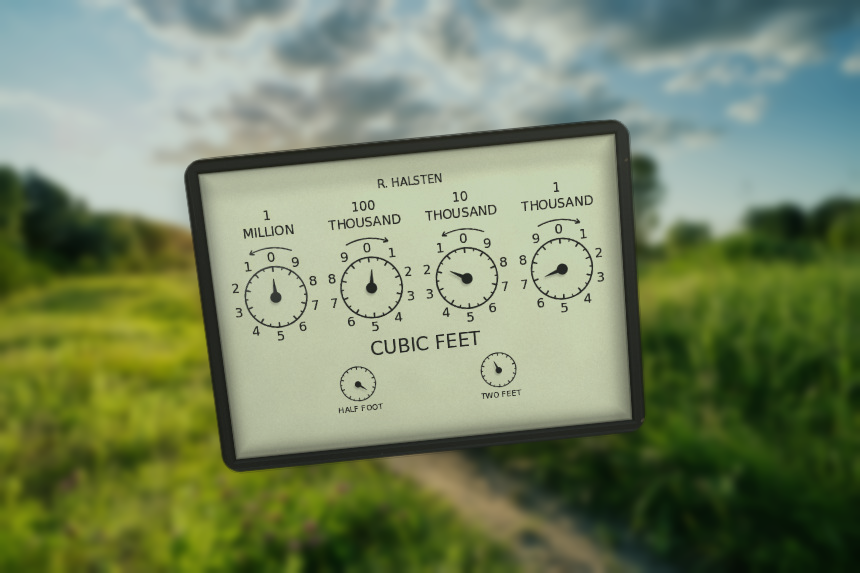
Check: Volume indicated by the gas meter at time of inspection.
1700 ft³
